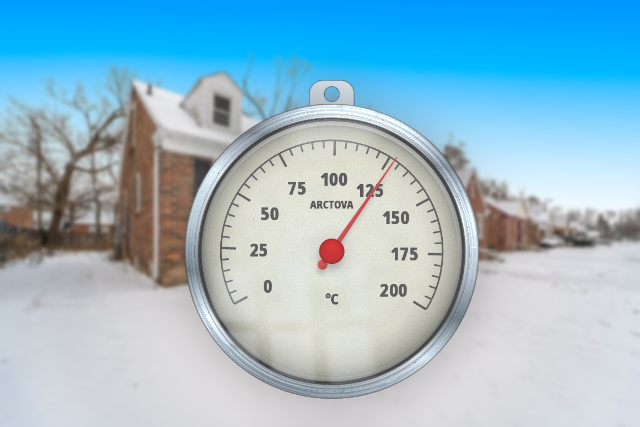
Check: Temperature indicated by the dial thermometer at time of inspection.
127.5 °C
